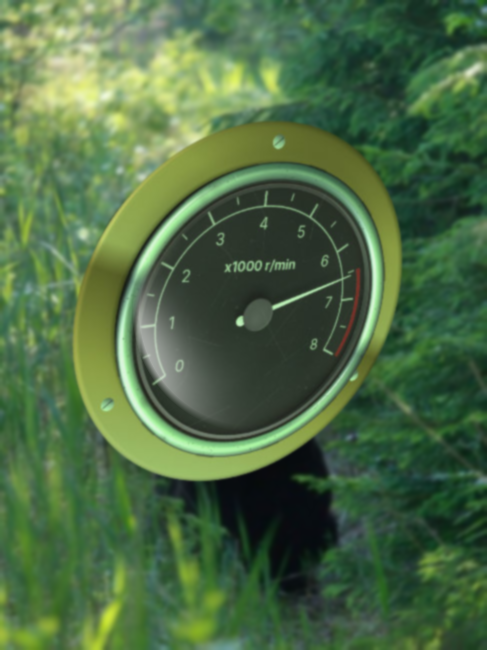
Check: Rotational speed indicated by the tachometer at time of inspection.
6500 rpm
